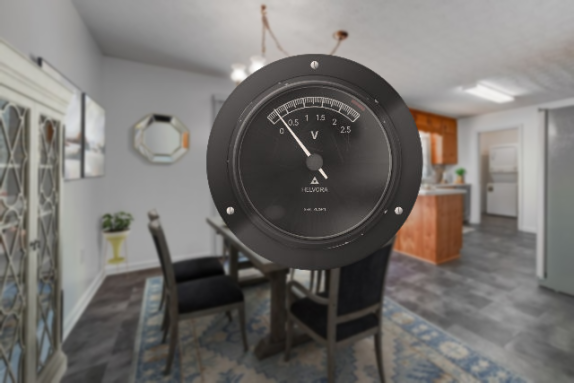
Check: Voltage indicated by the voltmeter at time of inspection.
0.25 V
